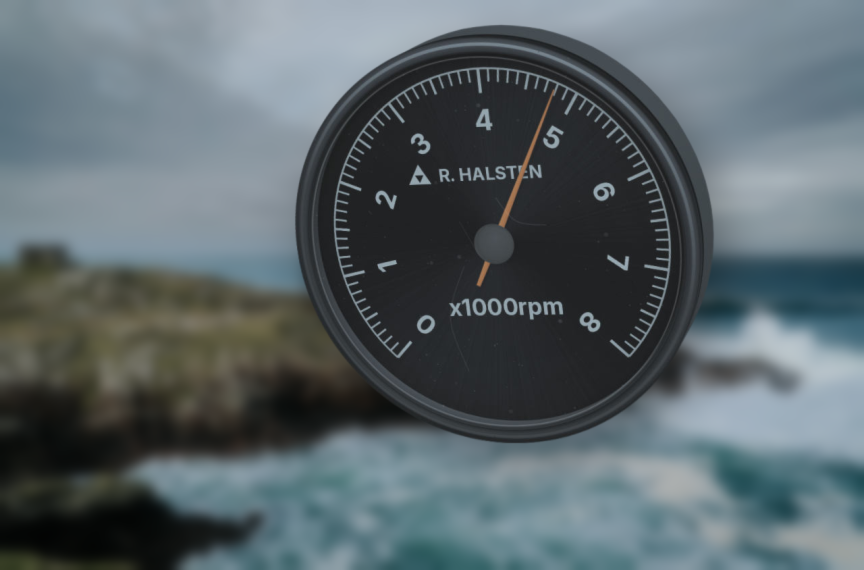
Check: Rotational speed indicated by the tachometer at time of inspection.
4800 rpm
